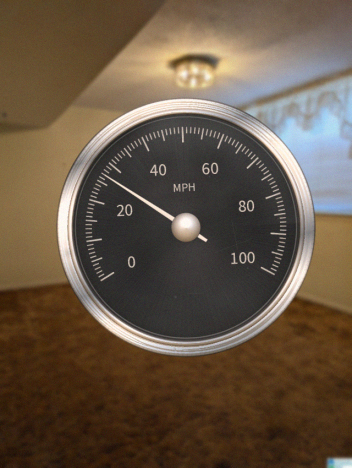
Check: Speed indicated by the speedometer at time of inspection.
27 mph
